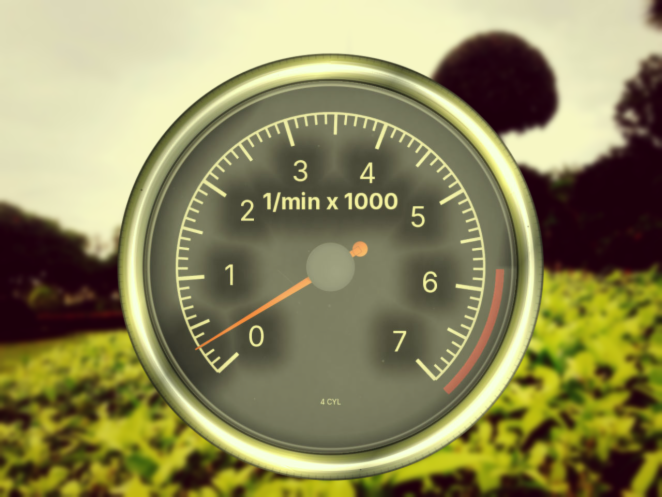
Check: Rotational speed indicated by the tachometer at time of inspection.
300 rpm
